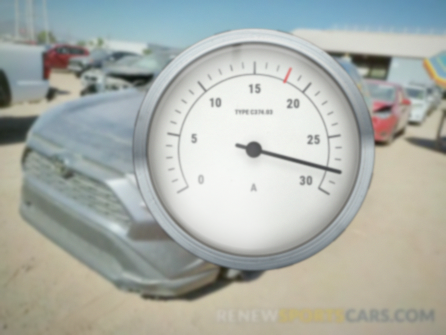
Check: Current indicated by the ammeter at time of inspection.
28 A
